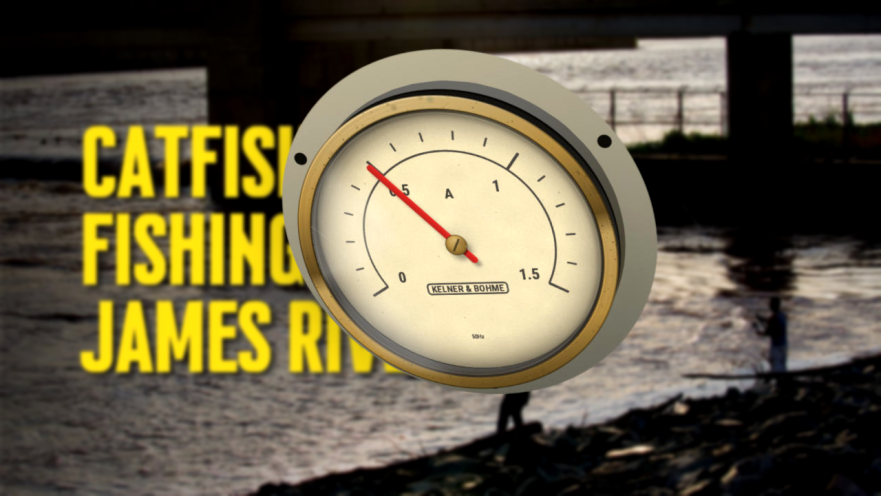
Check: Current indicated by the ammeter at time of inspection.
0.5 A
